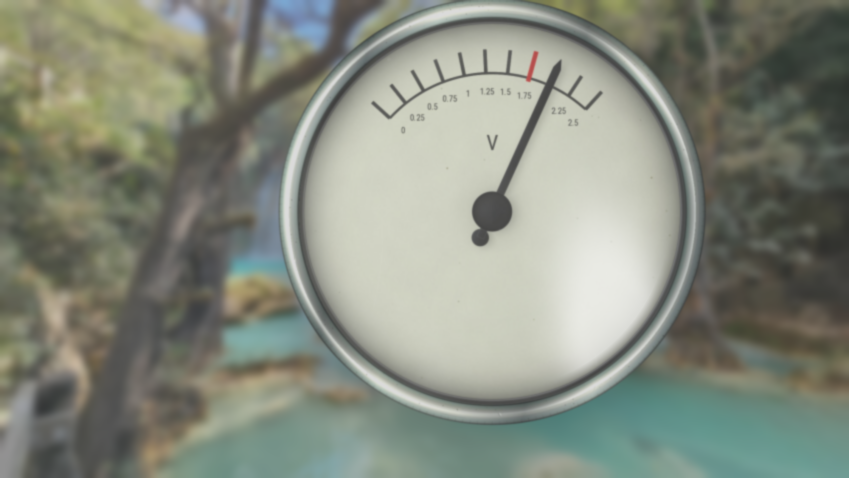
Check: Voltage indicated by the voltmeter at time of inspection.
2 V
